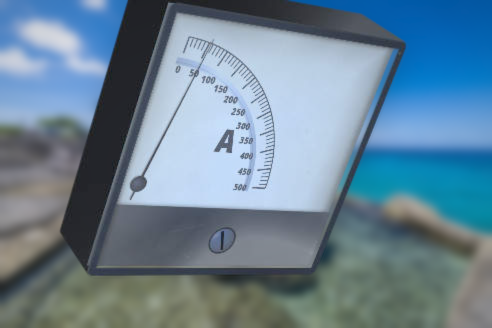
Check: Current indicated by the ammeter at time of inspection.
50 A
